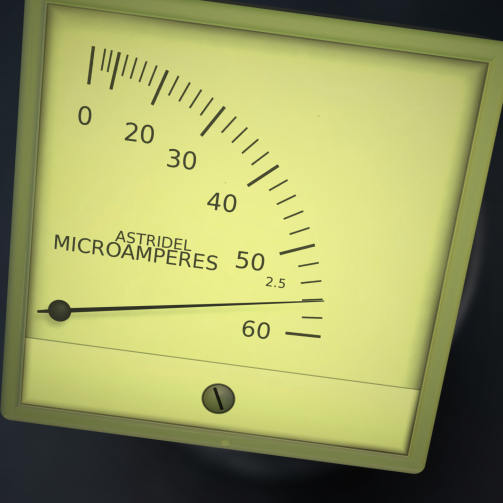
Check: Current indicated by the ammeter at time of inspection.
56 µA
